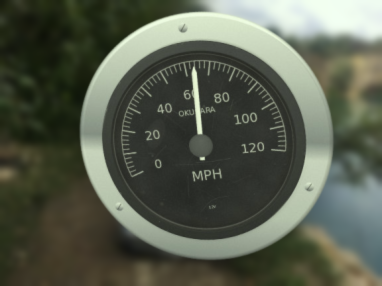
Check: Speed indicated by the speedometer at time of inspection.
64 mph
